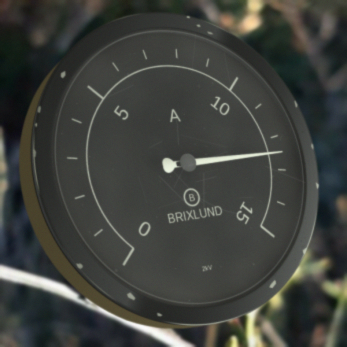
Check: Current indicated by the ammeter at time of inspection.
12.5 A
